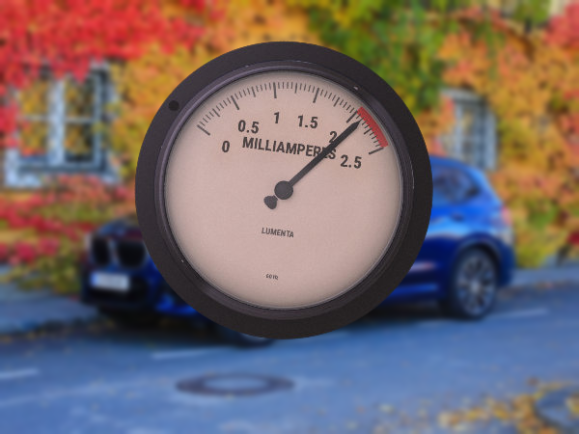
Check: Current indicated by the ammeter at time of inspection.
2.1 mA
